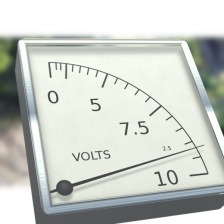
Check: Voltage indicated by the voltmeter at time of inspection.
9.25 V
